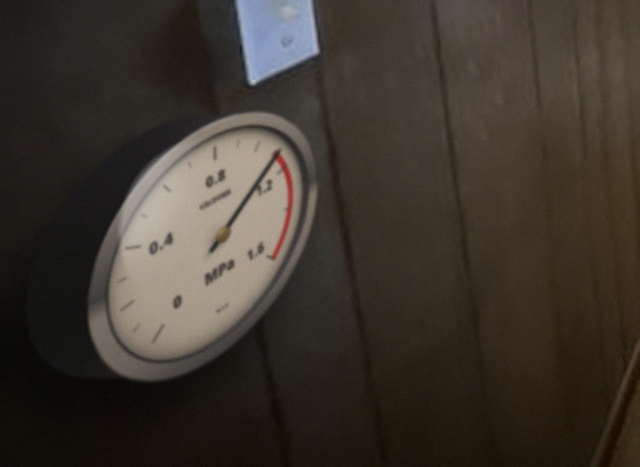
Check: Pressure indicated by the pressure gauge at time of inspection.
1.1 MPa
